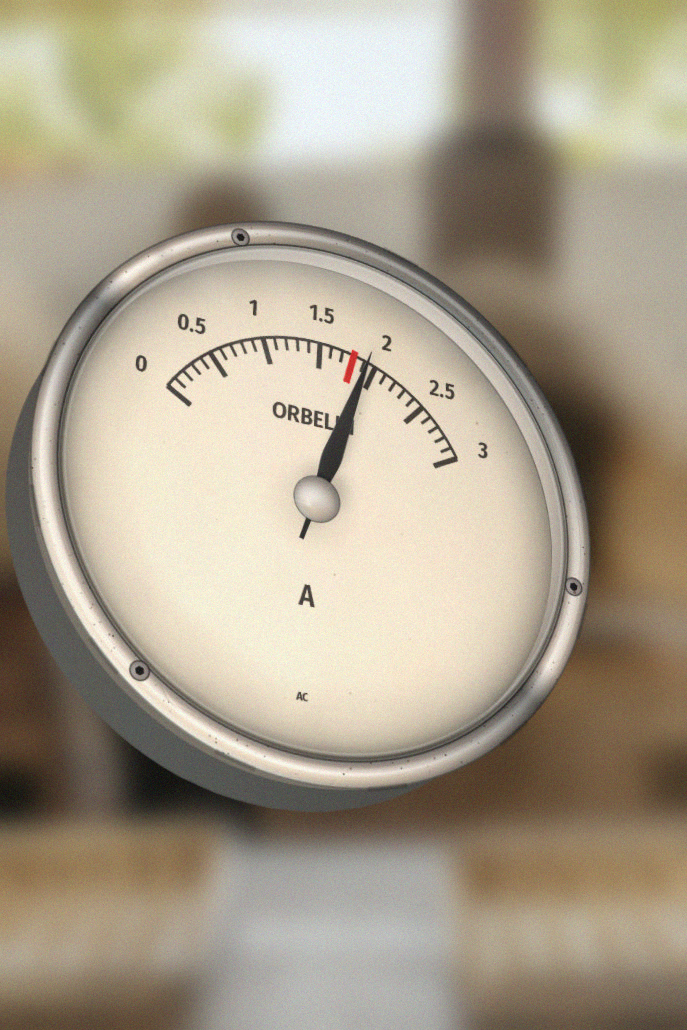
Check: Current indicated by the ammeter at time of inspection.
1.9 A
